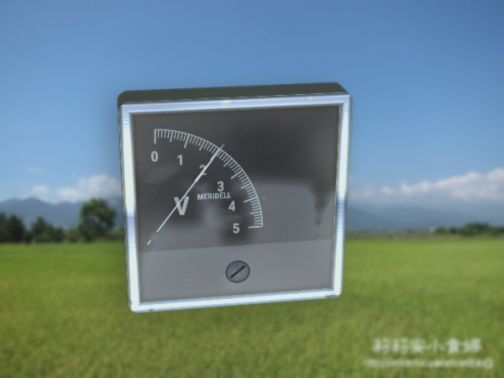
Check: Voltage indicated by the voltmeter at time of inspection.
2 V
